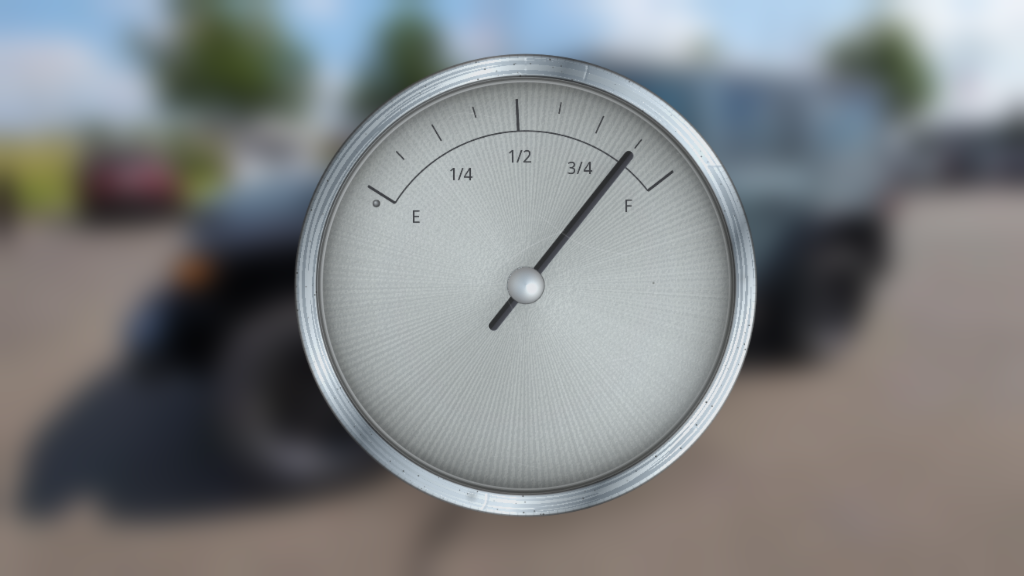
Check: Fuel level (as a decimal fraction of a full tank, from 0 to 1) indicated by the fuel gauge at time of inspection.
0.875
